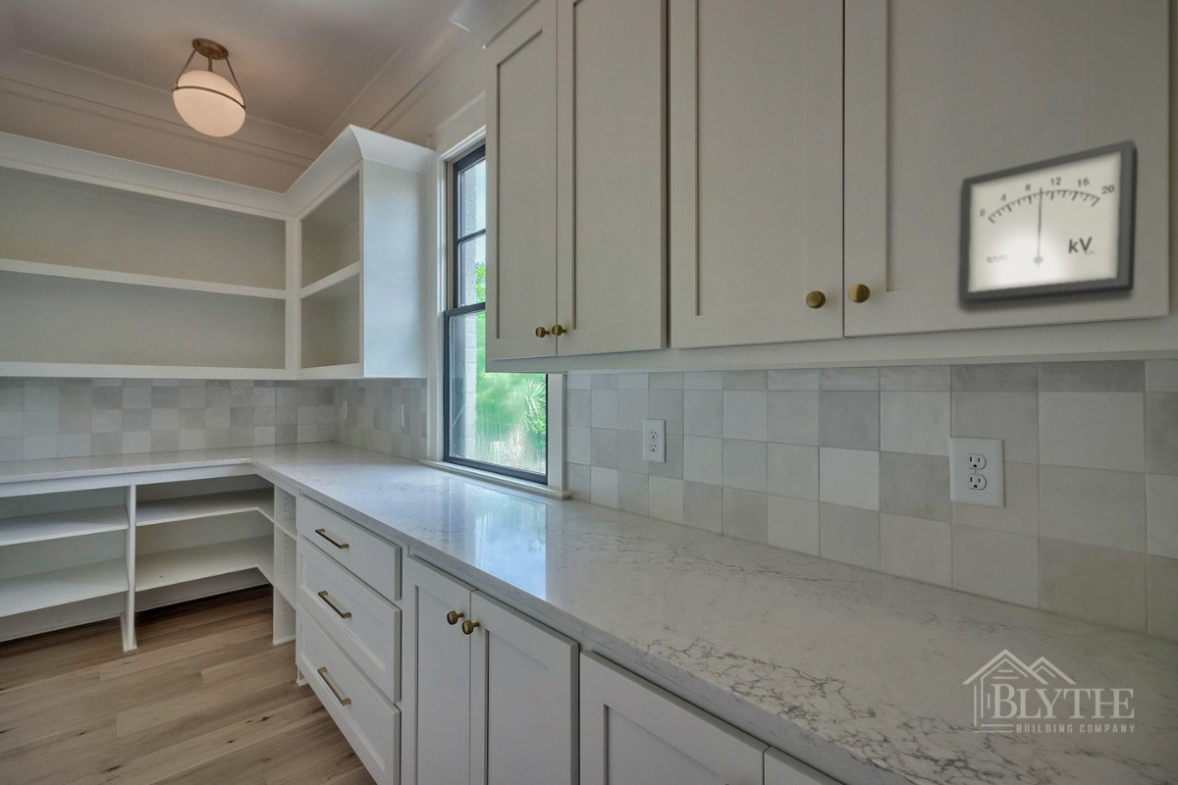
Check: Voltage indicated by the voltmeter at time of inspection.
10 kV
